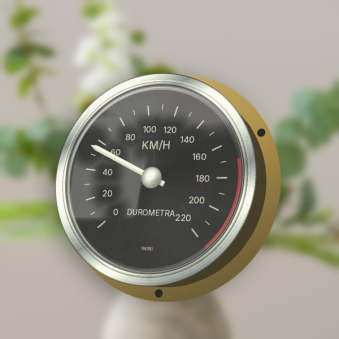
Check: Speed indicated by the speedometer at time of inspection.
55 km/h
